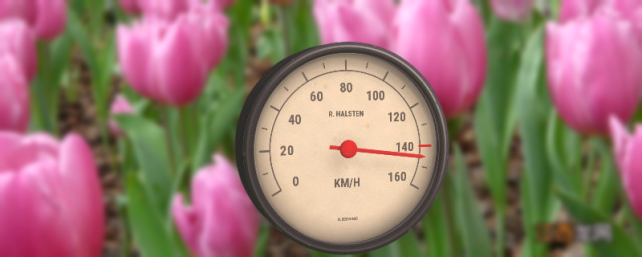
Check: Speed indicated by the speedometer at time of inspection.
145 km/h
